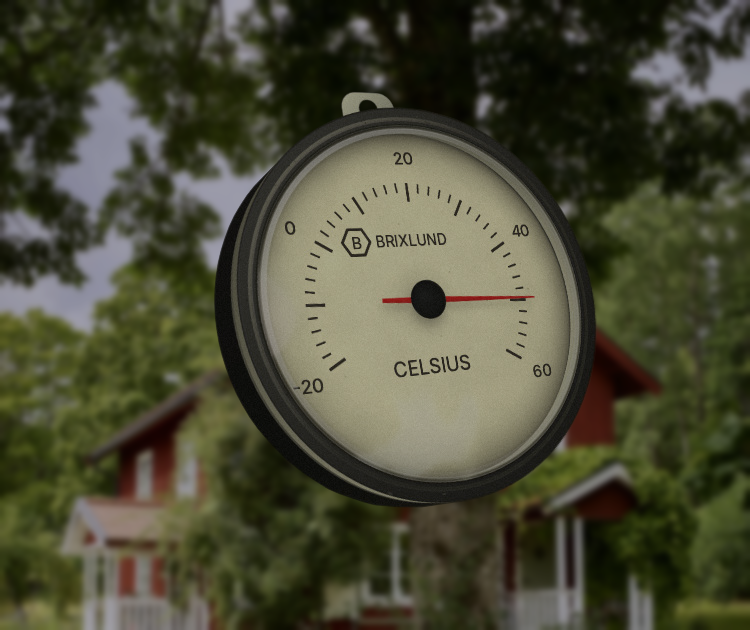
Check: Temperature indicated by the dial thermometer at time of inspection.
50 °C
